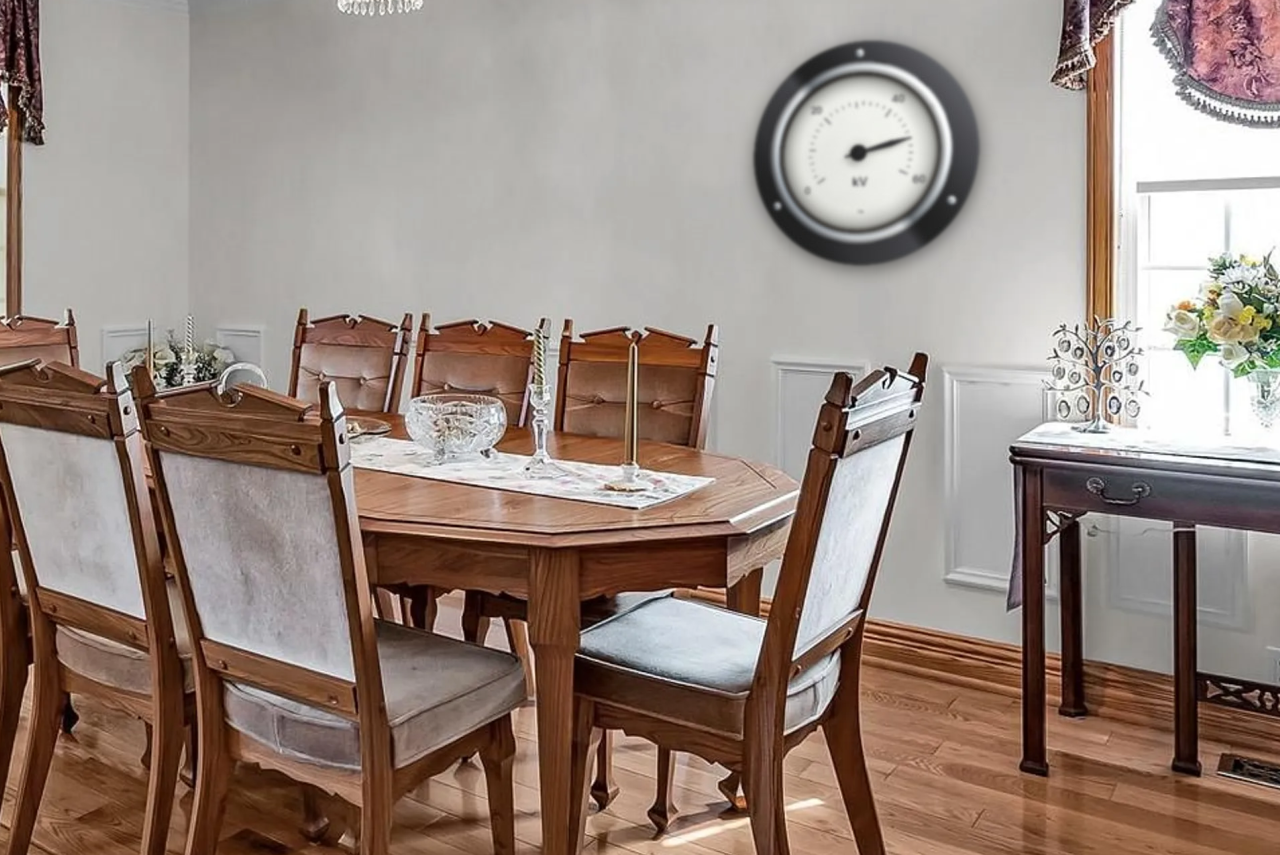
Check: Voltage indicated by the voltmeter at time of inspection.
50 kV
